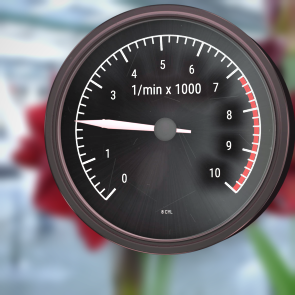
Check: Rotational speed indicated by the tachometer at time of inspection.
2000 rpm
